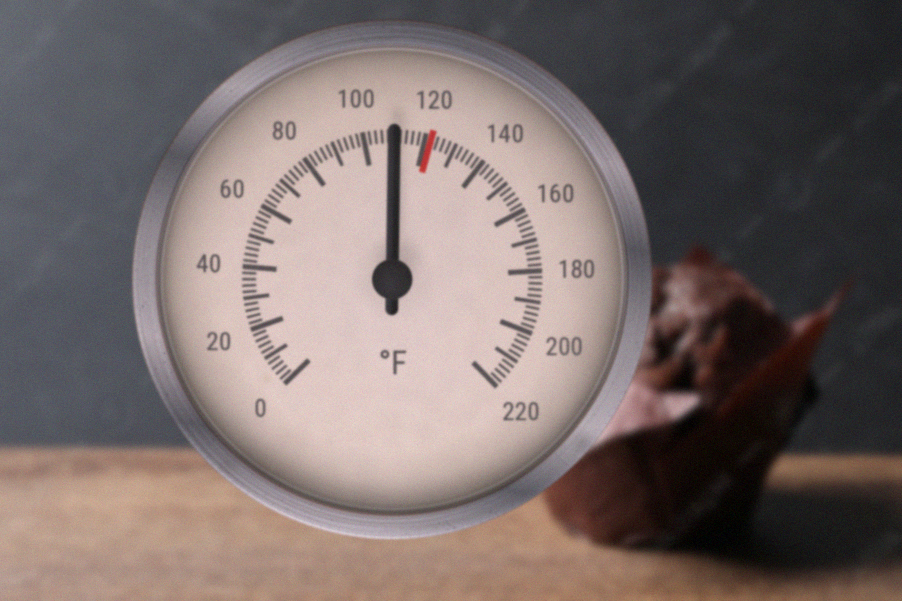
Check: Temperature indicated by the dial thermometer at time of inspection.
110 °F
